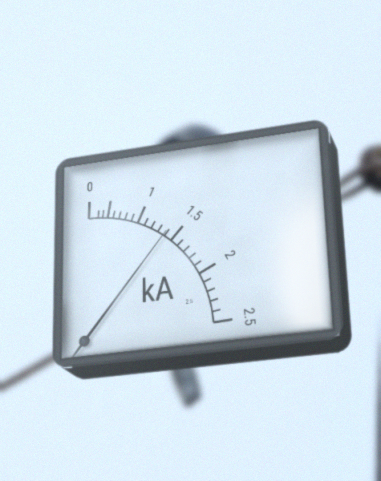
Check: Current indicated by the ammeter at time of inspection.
1.4 kA
